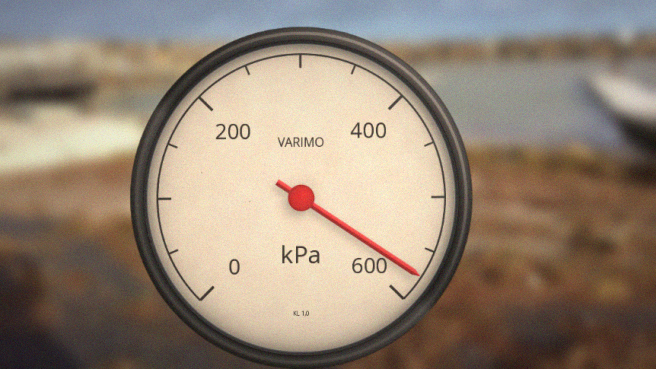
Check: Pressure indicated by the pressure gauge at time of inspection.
575 kPa
